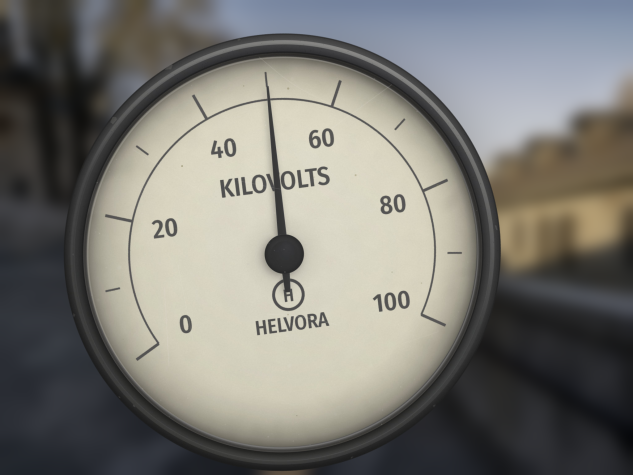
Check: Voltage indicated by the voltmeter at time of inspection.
50 kV
